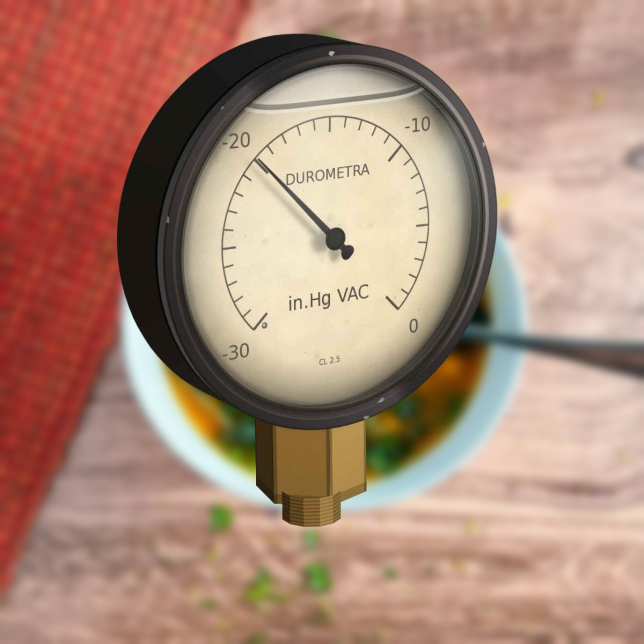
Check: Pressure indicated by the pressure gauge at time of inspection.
-20 inHg
